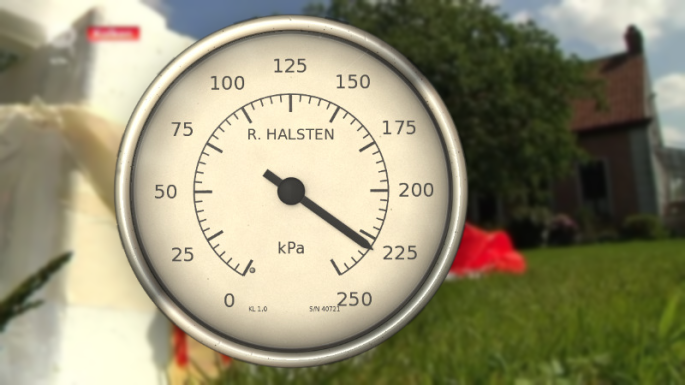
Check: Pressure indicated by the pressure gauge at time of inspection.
230 kPa
